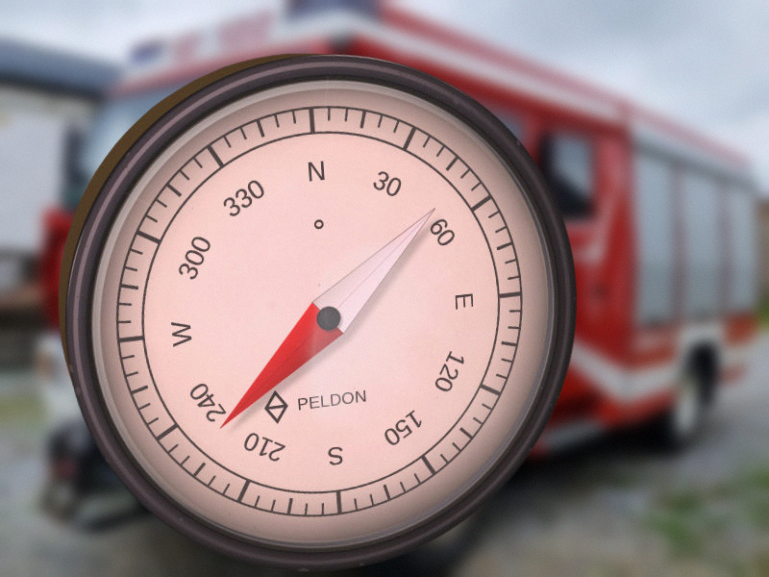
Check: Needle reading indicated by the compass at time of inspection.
230 °
